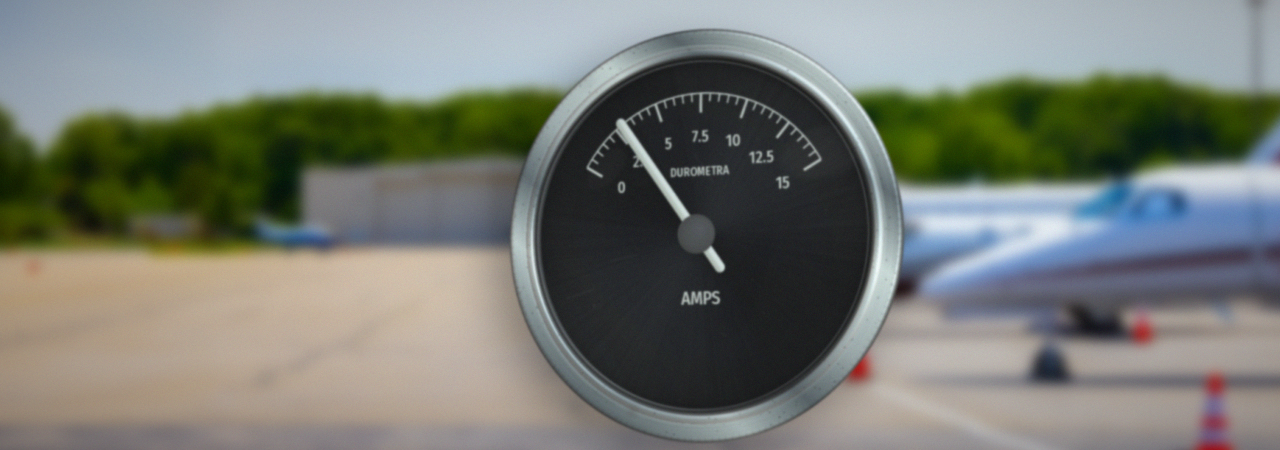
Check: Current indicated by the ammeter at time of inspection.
3 A
